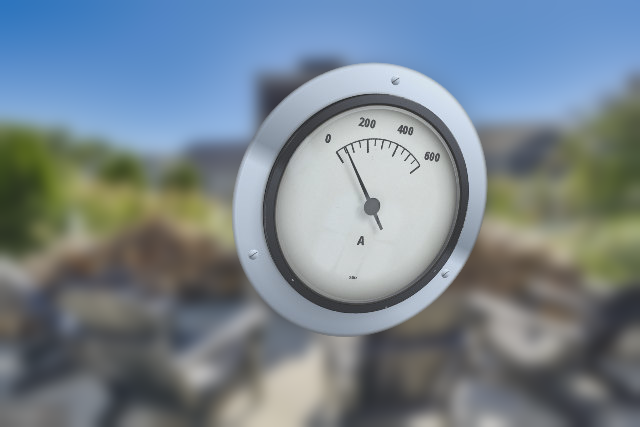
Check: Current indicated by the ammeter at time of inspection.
50 A
